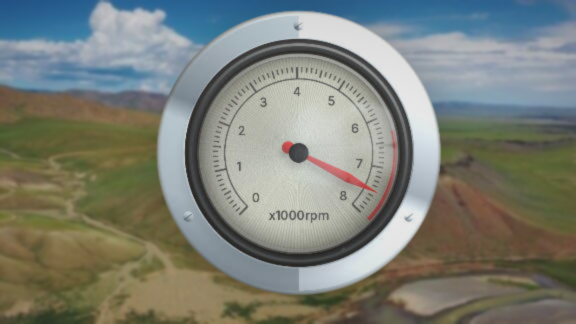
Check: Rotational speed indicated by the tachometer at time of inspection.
7500 rpm
